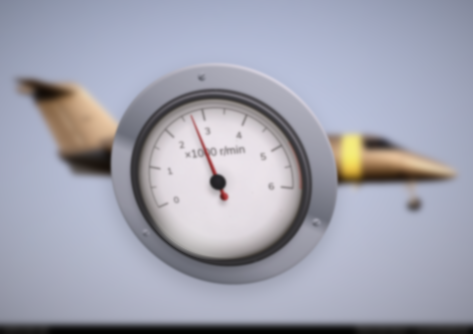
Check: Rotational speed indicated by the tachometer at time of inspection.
2750 rpm
